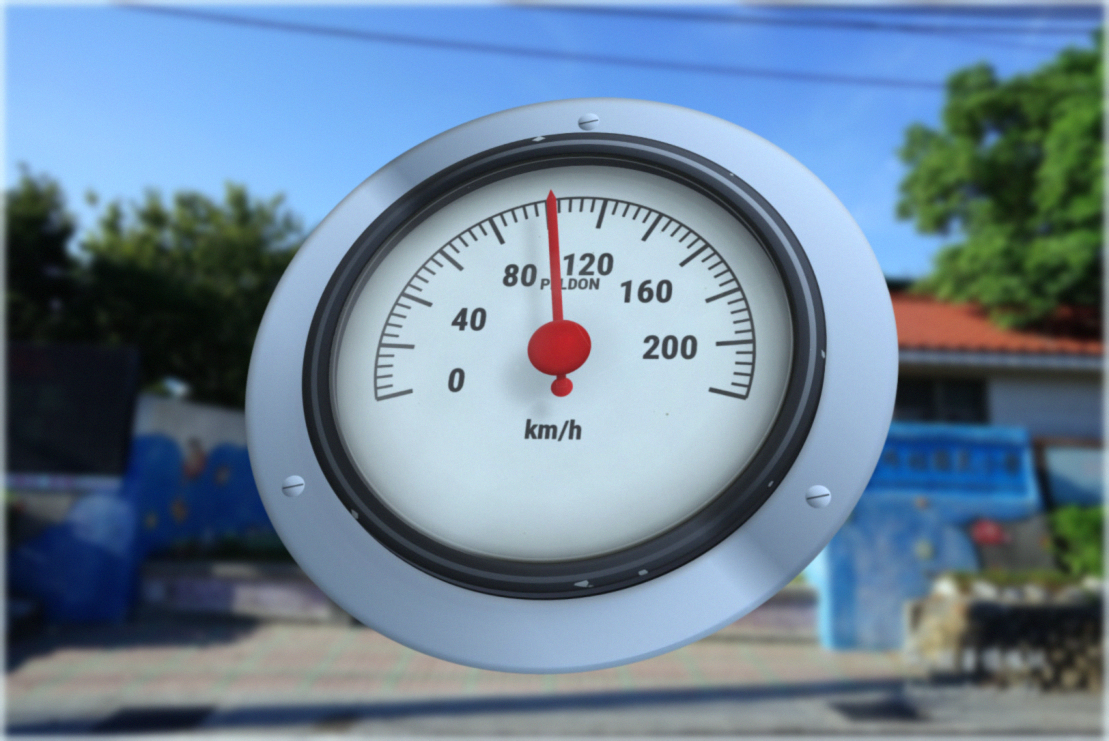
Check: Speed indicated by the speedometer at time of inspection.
102 km/h
